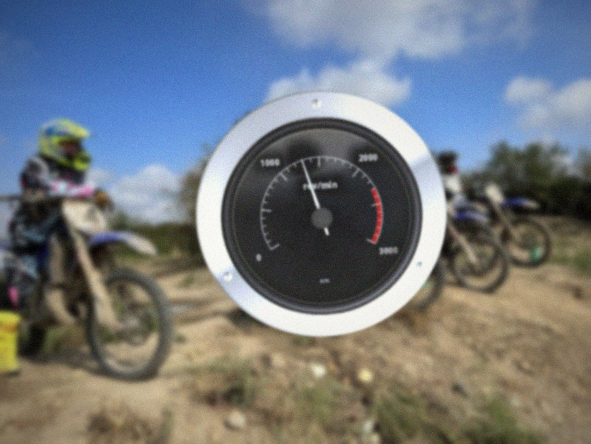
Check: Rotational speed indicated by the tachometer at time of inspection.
1300 rpm
